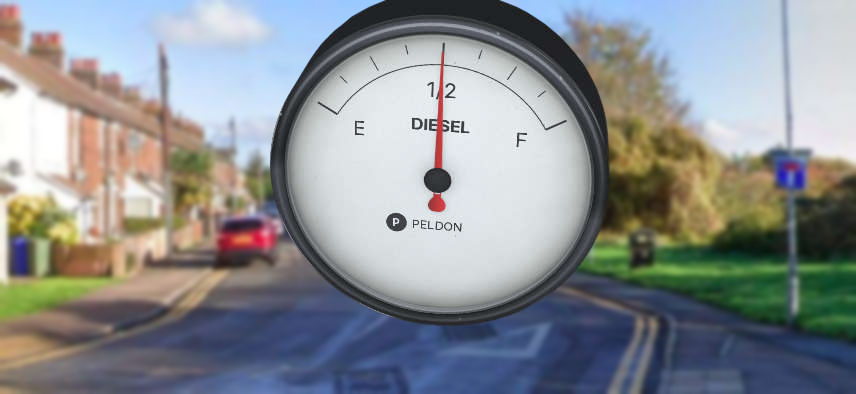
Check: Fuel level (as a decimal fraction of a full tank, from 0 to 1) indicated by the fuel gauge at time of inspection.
0.5
